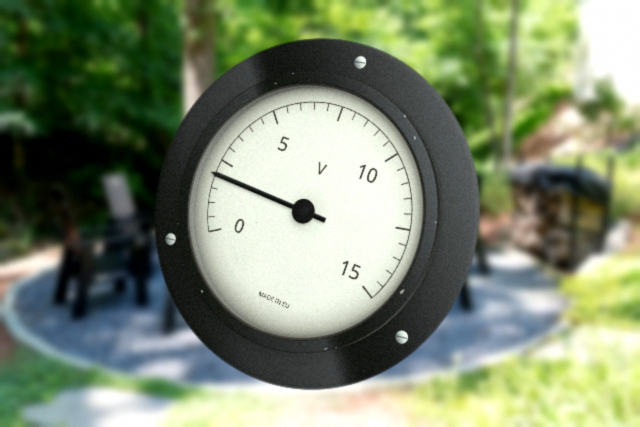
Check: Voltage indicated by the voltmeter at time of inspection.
2 V
